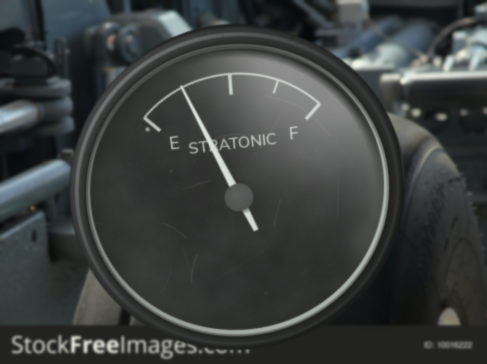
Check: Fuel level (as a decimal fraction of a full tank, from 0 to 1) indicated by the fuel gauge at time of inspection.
0.25
